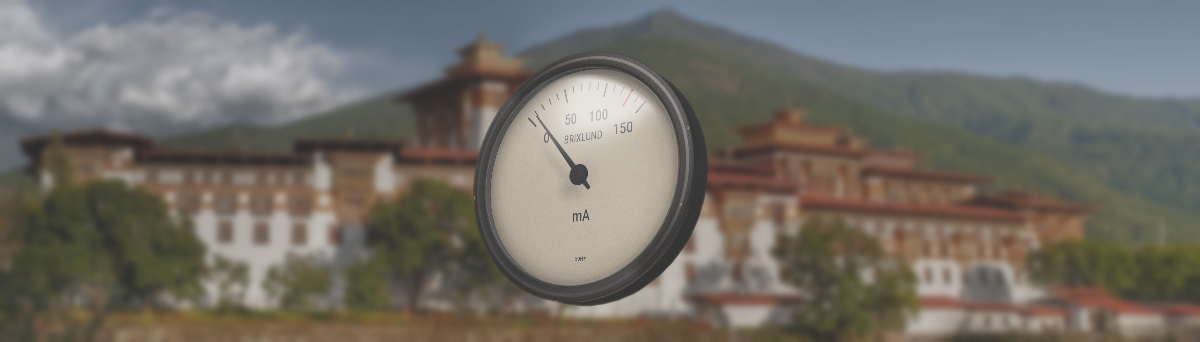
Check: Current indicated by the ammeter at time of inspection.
10 mA
